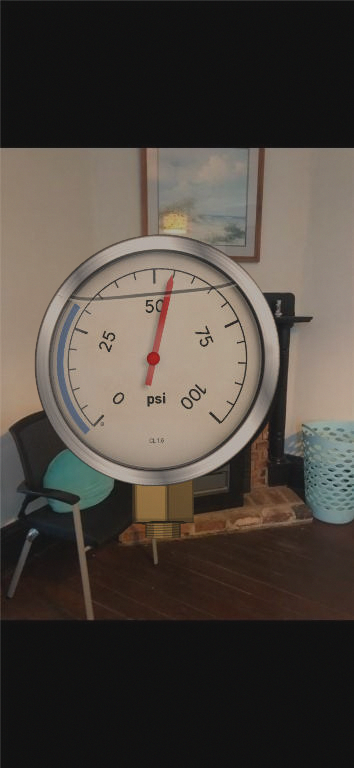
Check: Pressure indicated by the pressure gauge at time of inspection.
55 psi
